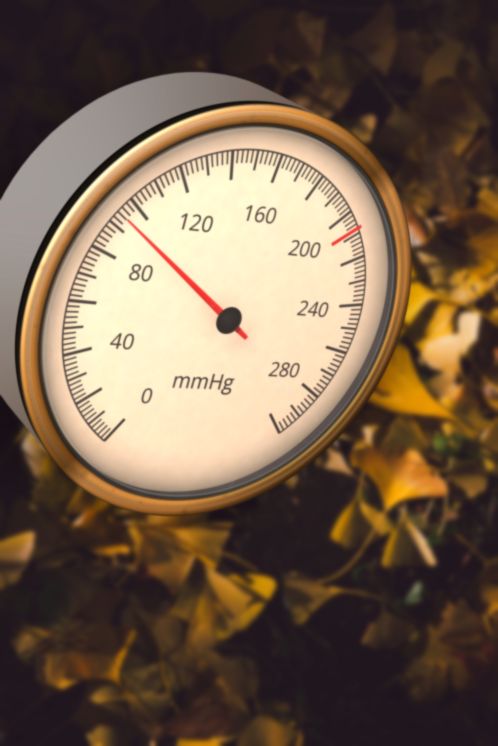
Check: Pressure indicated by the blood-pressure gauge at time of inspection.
94 mmHg
